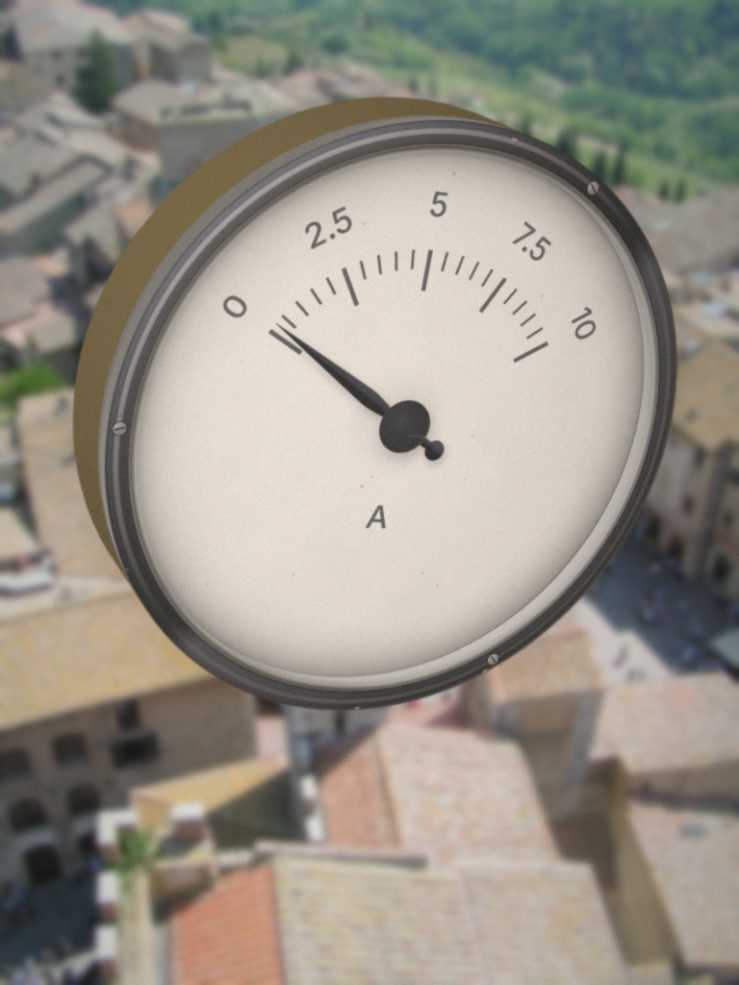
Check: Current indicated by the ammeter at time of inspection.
0.25 A
